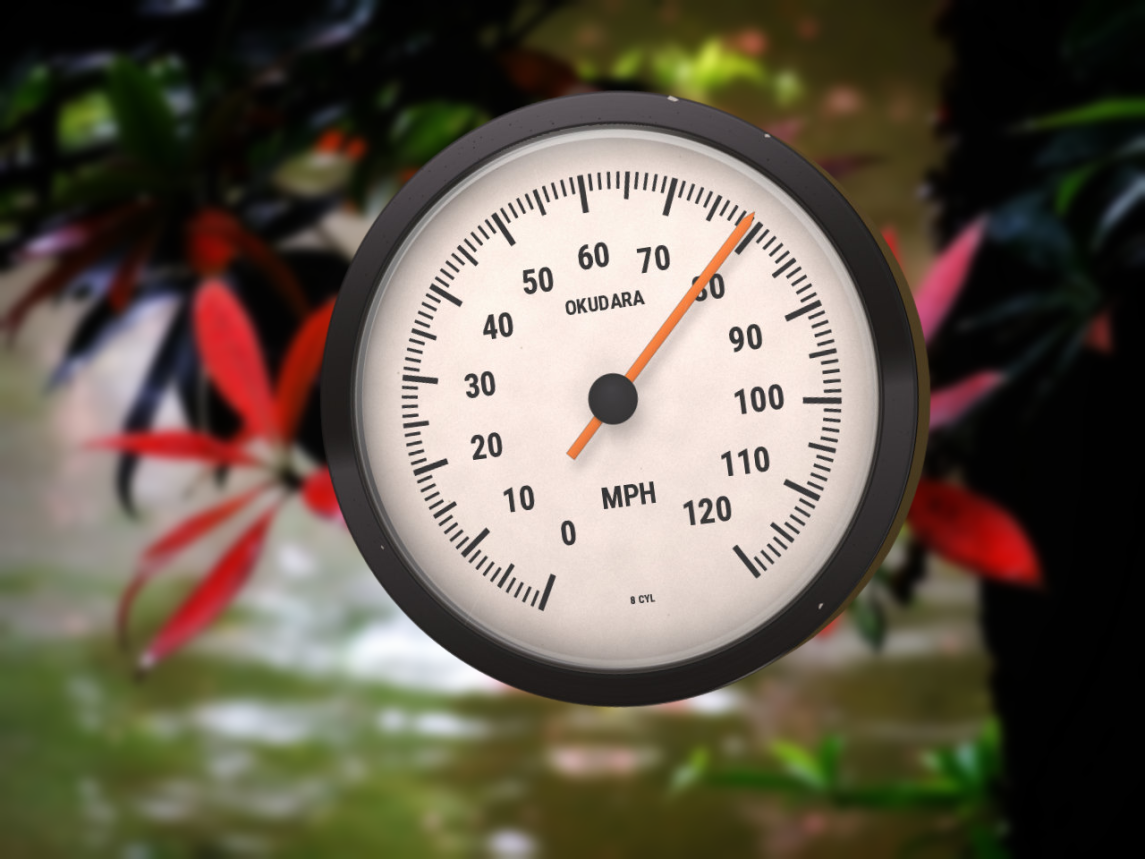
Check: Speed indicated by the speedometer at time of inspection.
79 mph
